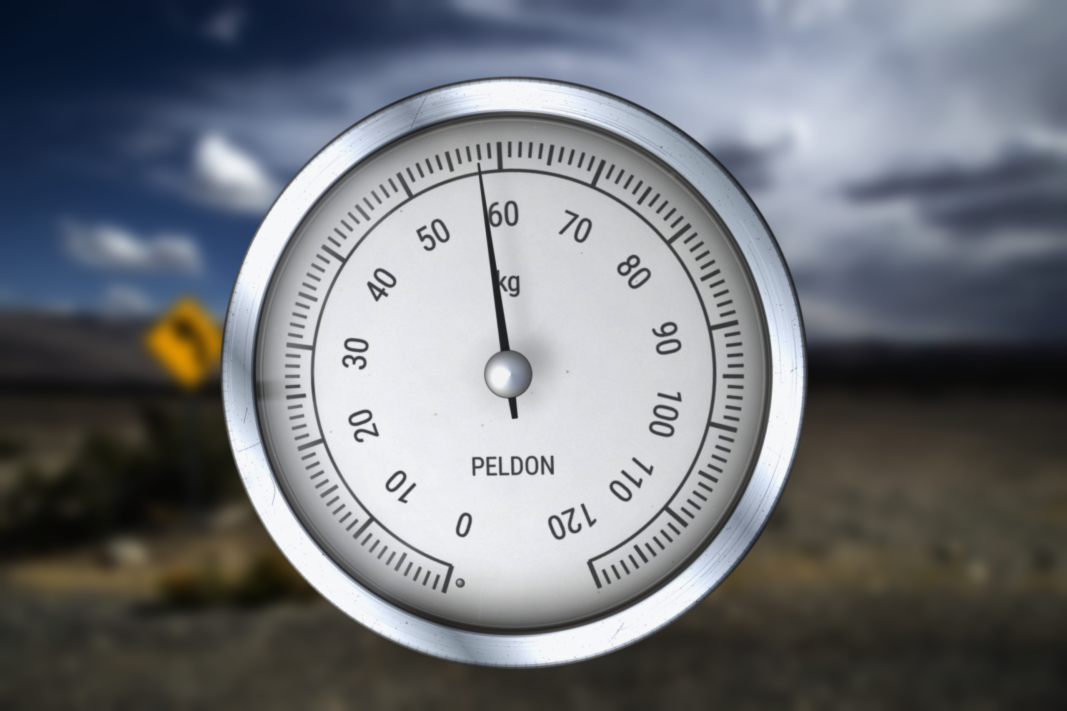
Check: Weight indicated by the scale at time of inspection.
58 kg
